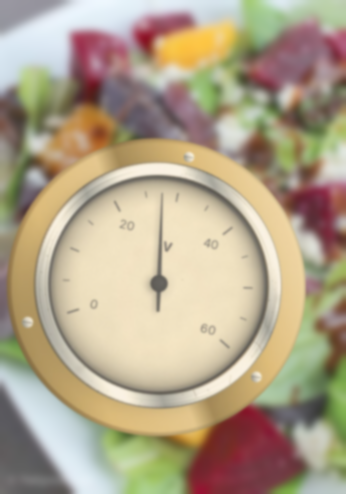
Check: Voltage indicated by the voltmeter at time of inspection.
27.5 V
